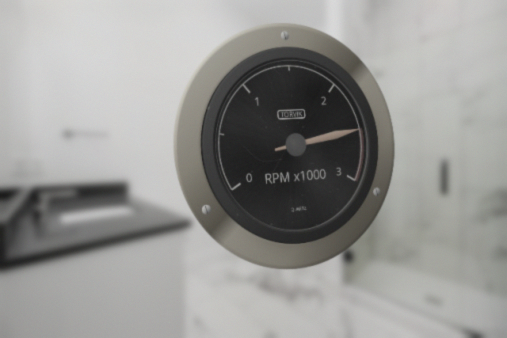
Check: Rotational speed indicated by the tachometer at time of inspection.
2500 rpm
